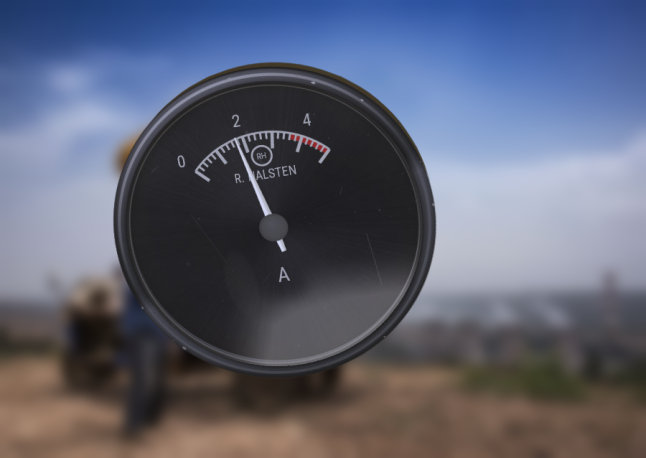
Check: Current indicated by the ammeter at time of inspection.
1.8 A
